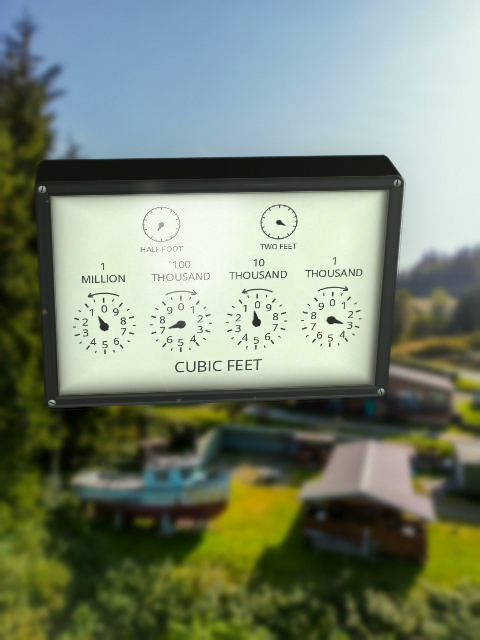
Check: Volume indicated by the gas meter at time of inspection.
70300 ft³
